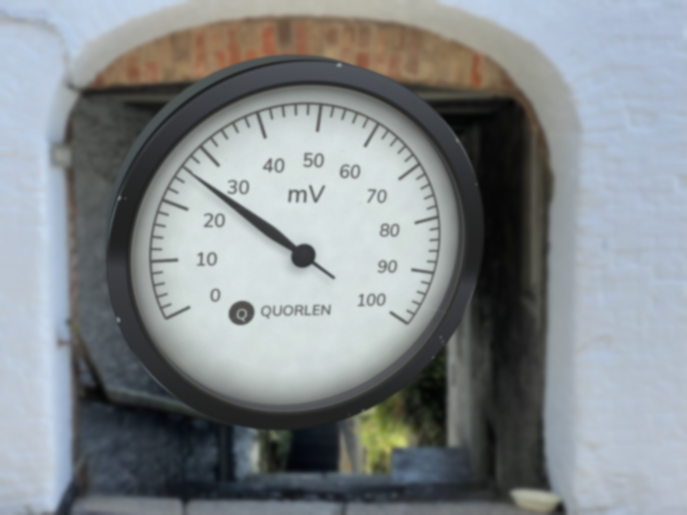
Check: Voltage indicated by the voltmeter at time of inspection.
26 mV
